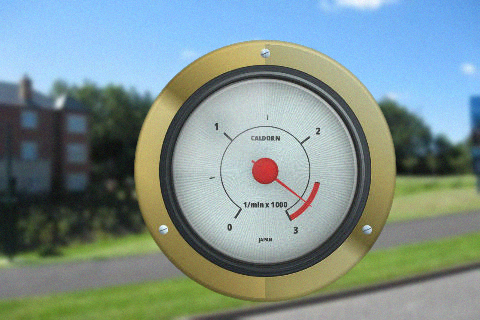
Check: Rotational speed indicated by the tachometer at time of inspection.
2750 rpm
